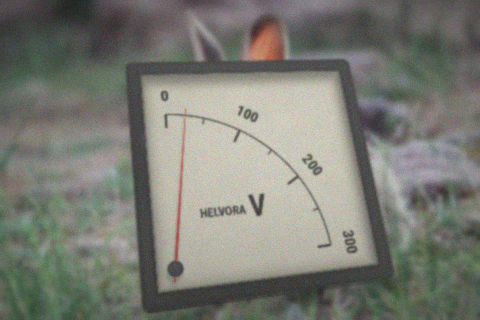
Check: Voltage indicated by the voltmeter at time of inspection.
25 V
